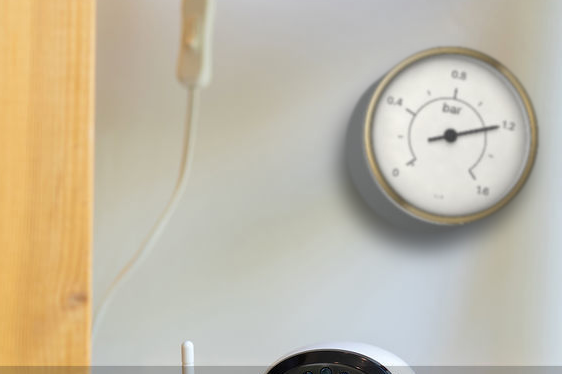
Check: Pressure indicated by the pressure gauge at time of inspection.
1.2 bar
